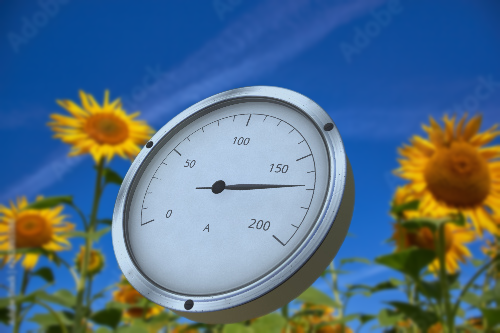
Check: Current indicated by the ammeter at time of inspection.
170 A
